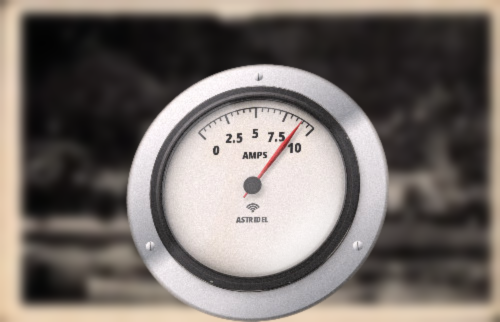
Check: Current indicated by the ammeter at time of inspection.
9 A
